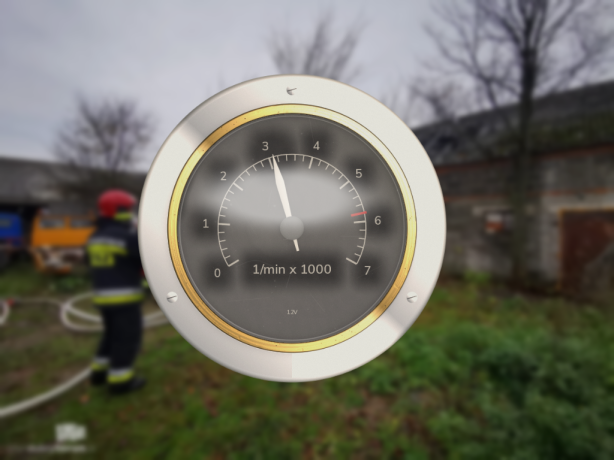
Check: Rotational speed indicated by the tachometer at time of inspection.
3100 rpm
